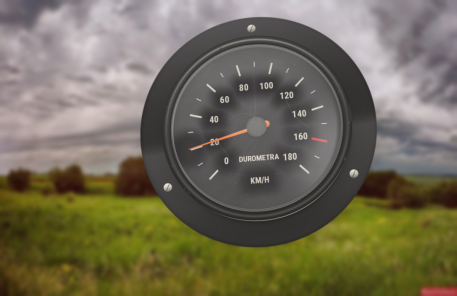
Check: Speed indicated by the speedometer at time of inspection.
20 km/h
